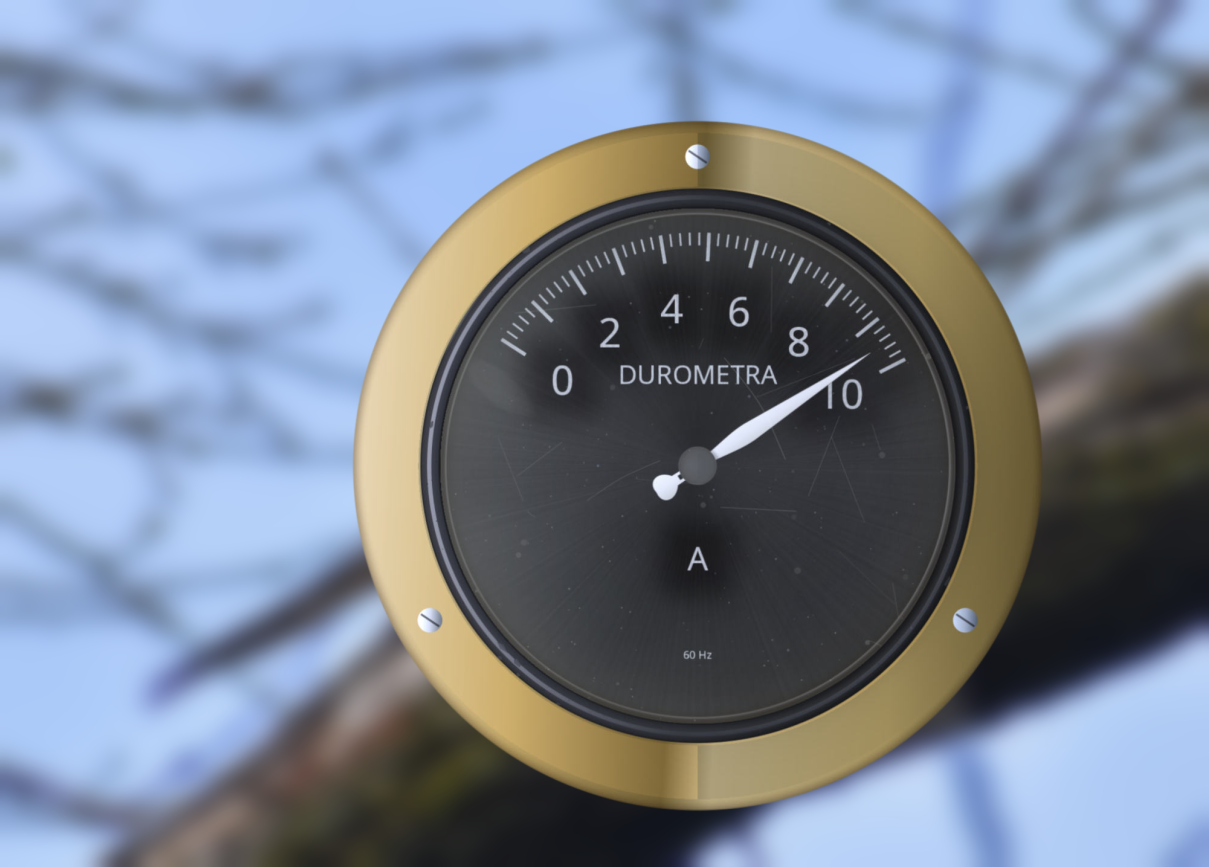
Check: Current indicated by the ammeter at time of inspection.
9.5 A
